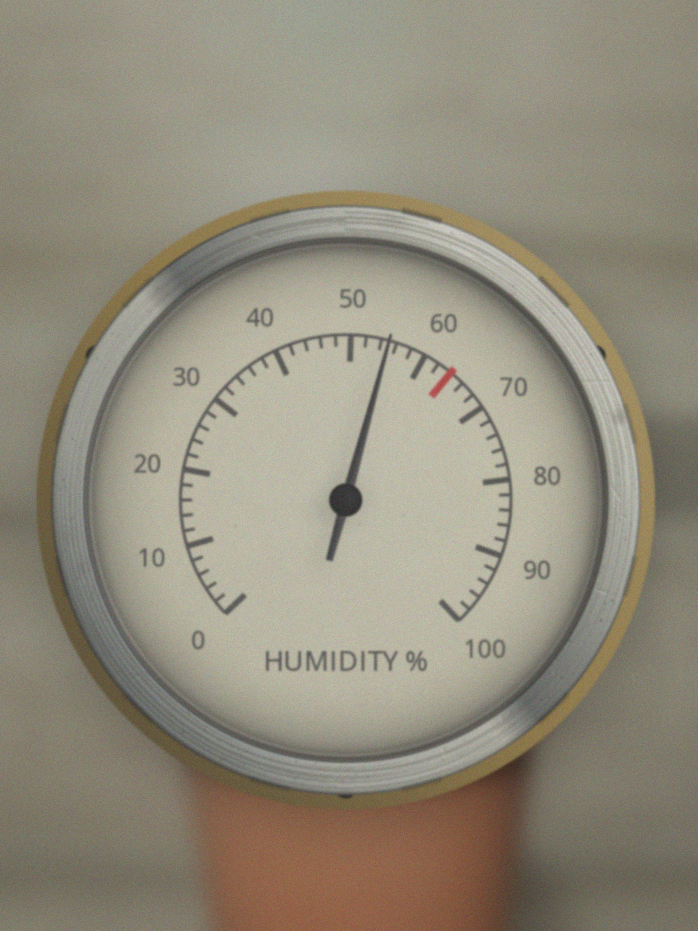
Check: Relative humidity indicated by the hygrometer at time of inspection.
55 %
